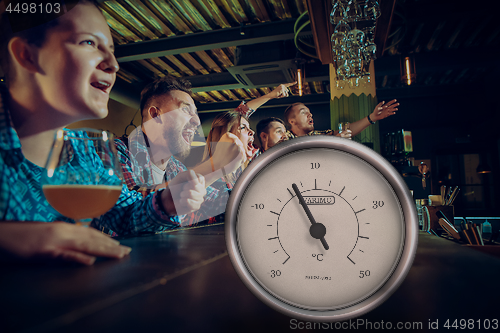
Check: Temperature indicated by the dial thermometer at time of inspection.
2.5 °C
